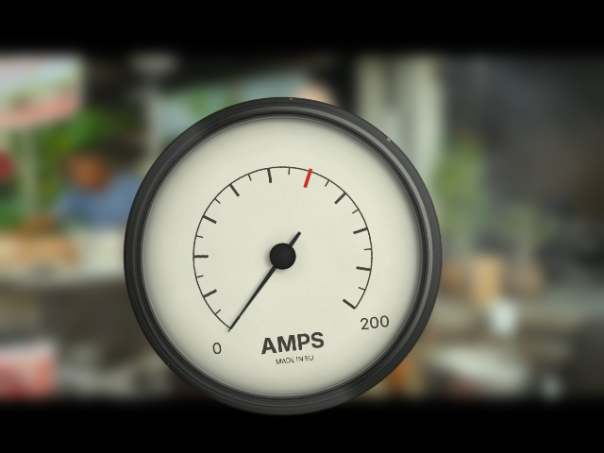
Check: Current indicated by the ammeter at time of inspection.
0 A
